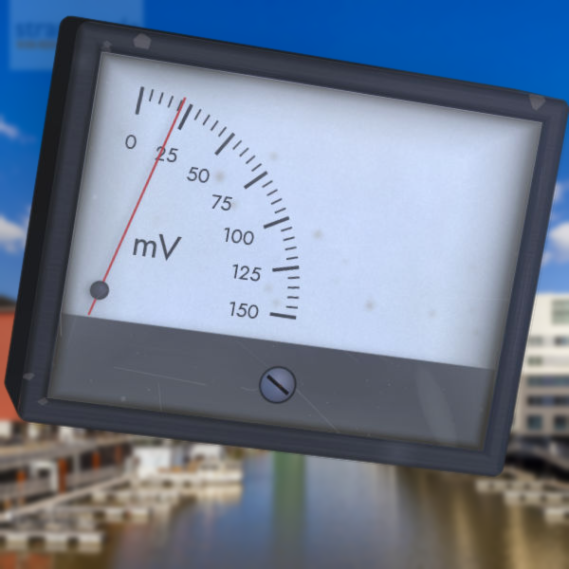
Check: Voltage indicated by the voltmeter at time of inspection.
20 mV
